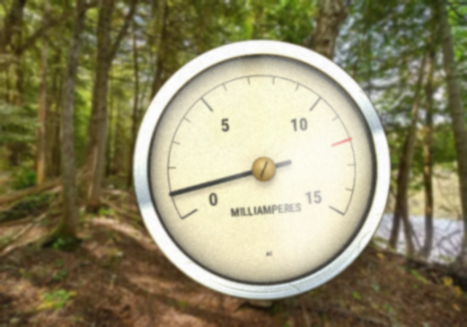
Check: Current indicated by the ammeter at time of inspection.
1 mA
